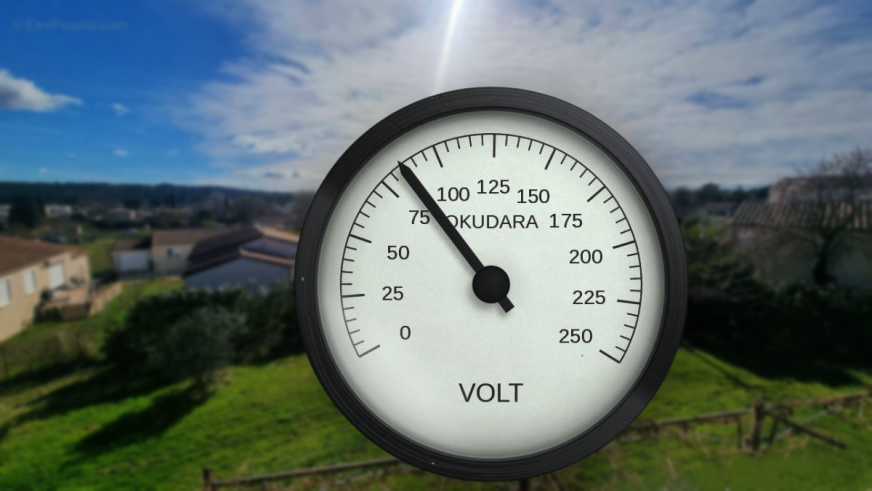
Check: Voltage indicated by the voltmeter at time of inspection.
85 V
